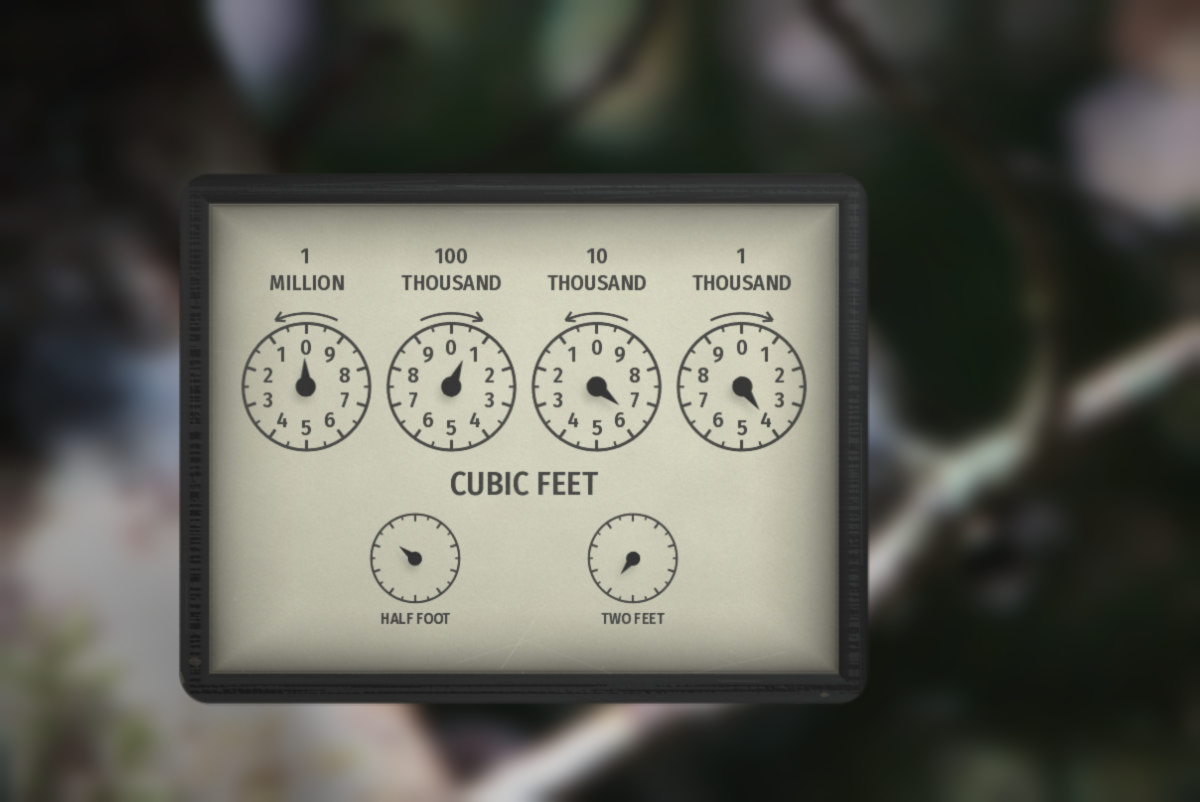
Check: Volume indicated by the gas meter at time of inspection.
6400 ft³
